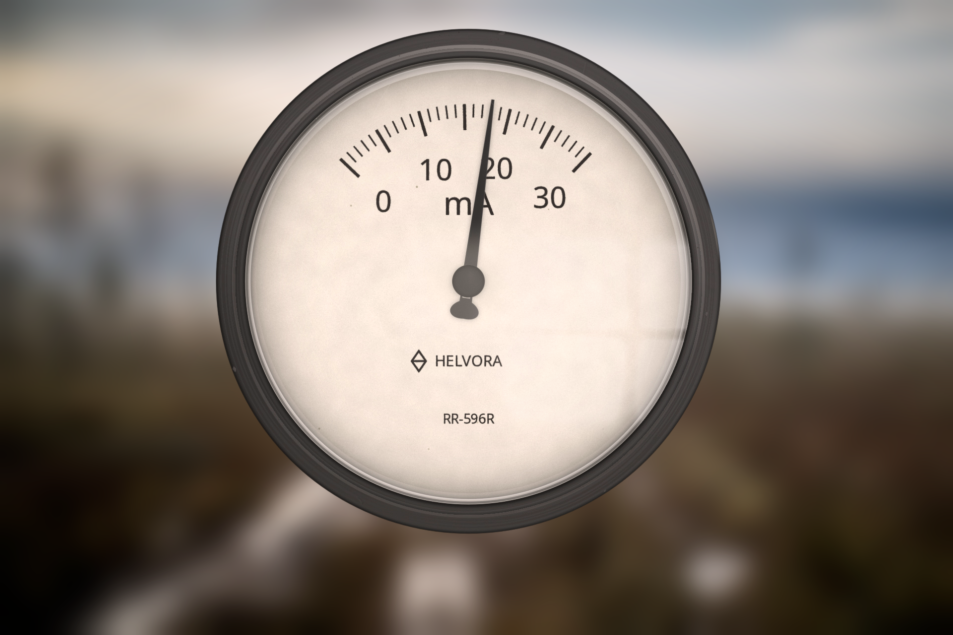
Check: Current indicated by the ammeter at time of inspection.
18 mA
